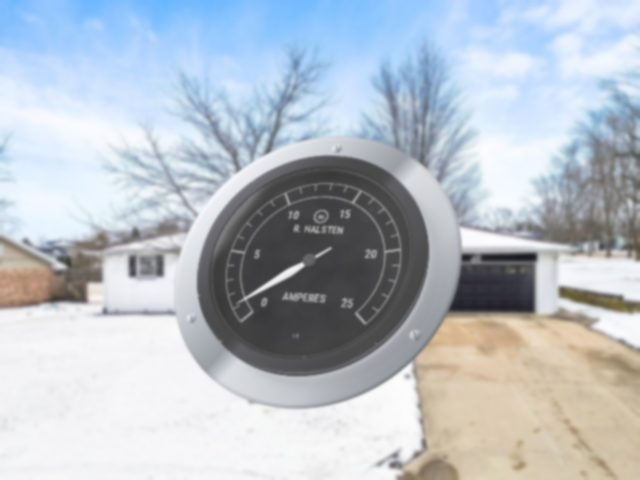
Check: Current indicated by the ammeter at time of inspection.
1 A
